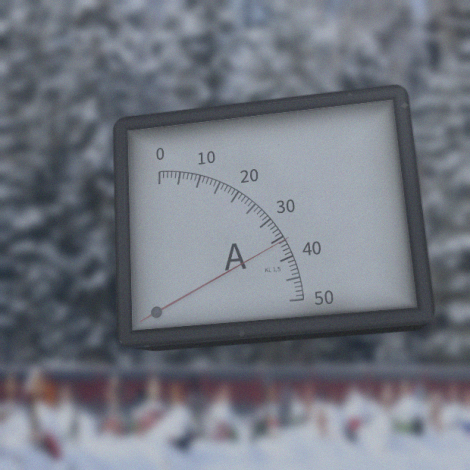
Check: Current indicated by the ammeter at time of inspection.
36 A
